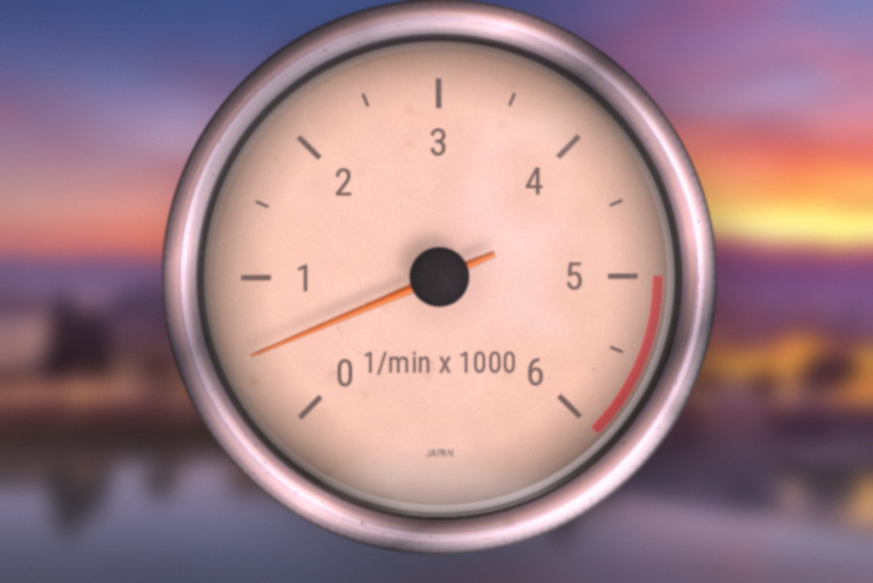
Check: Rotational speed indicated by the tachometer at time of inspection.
500 rpm
